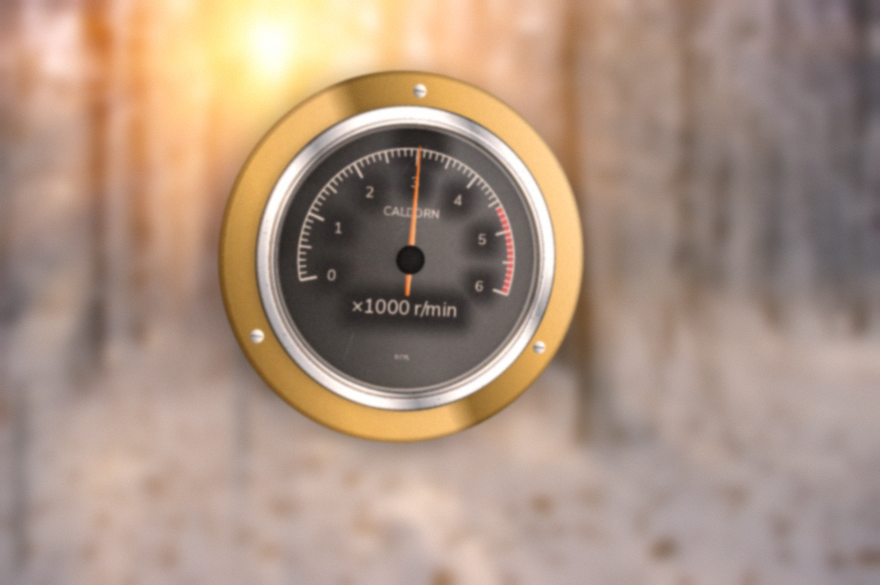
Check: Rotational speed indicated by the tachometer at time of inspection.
3000 rpm
